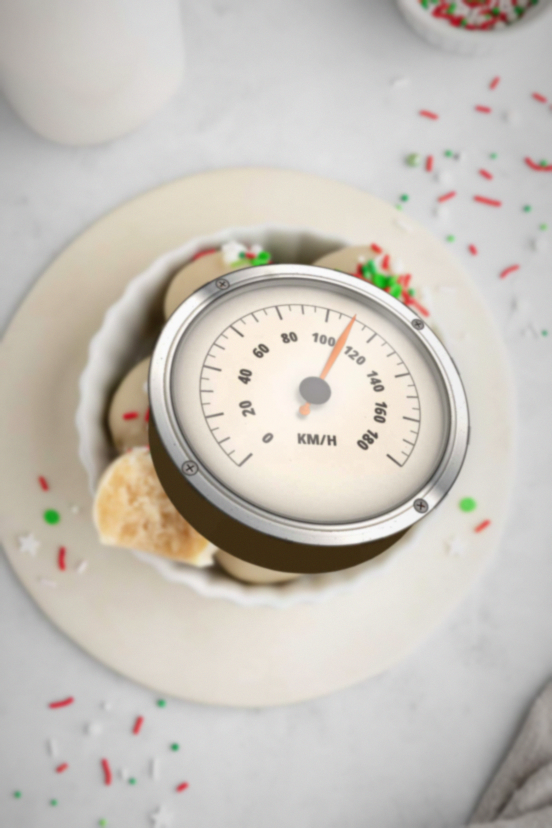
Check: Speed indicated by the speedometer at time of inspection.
110 km/h
